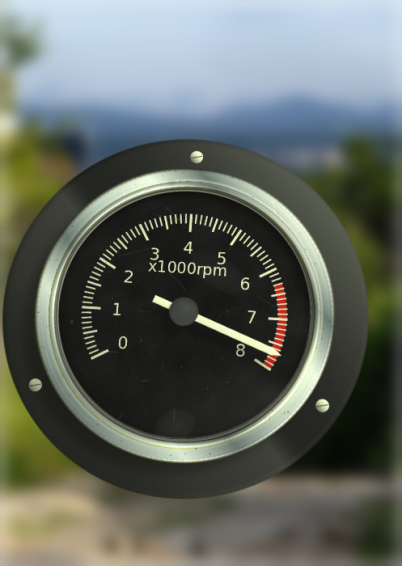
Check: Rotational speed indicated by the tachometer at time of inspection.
7700 rpm
